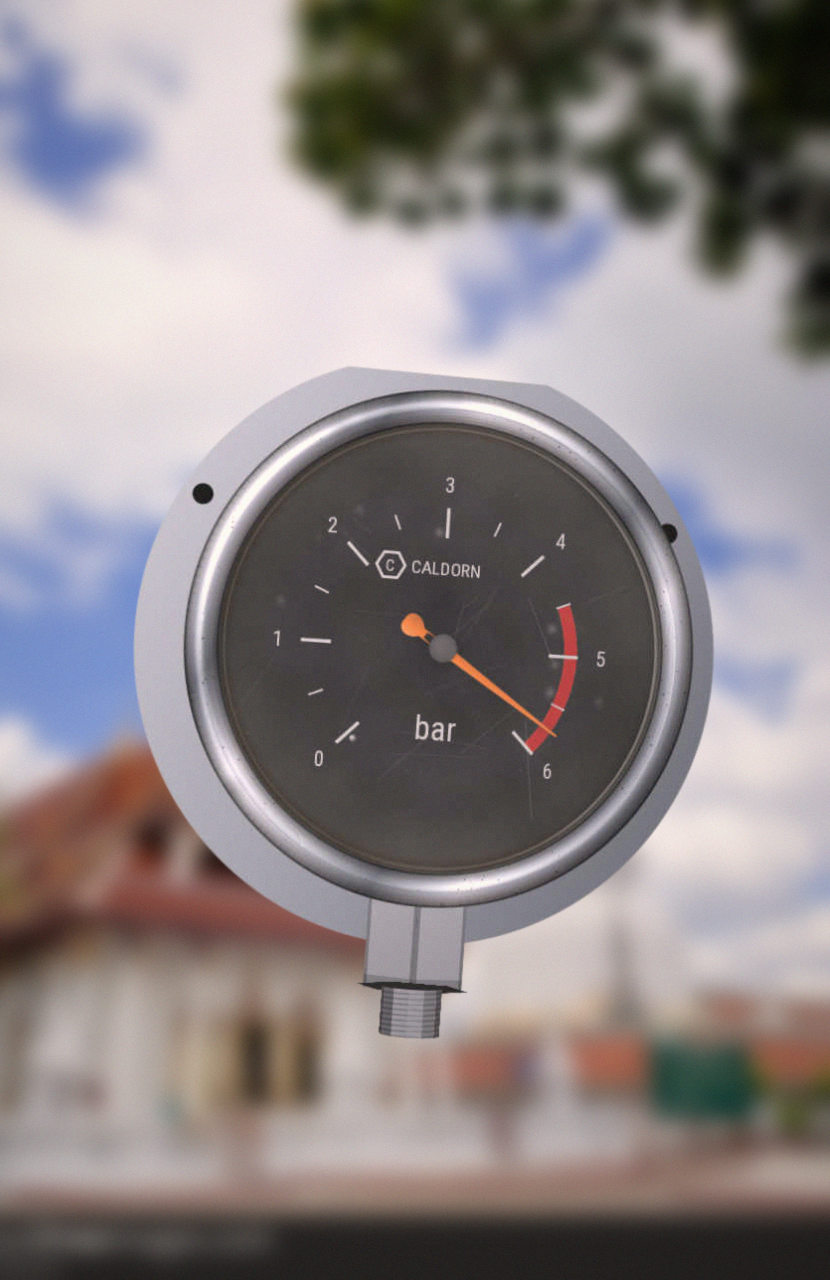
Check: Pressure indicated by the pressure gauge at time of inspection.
5.75 bar
